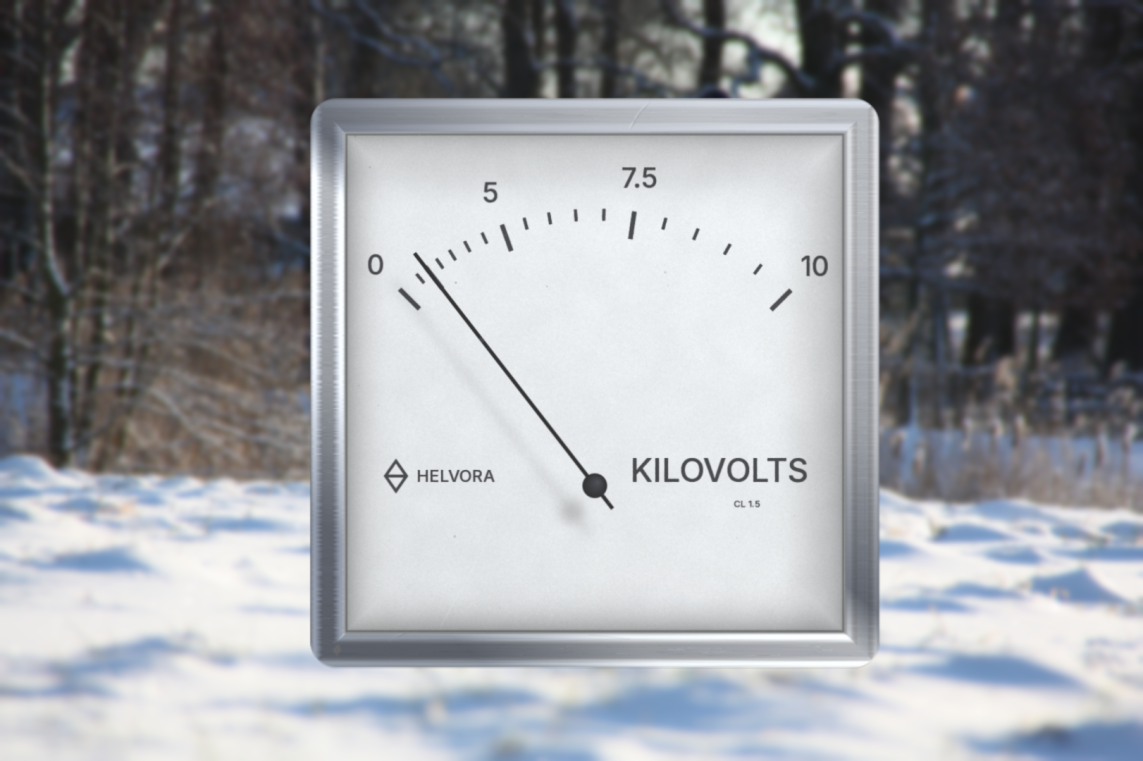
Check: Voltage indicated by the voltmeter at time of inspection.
2.5 kV
